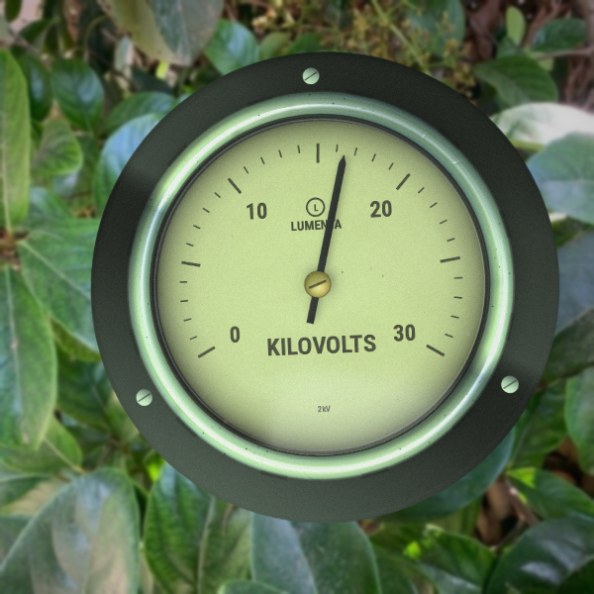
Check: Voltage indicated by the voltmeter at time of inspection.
16.5 kV
